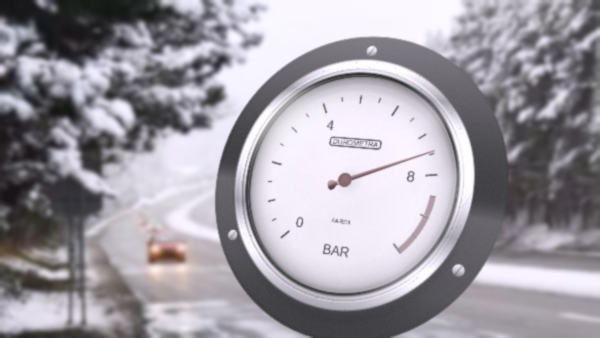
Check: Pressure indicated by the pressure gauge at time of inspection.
7.5 bar
